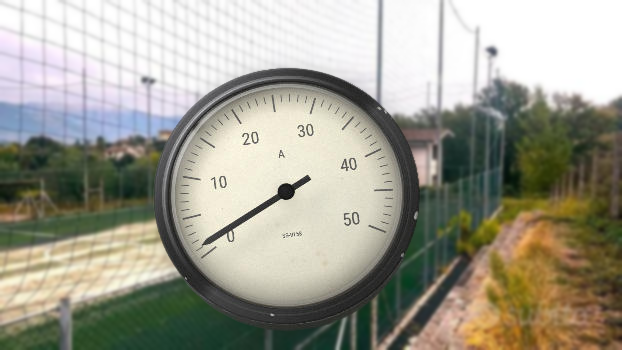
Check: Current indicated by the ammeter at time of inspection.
1 A
